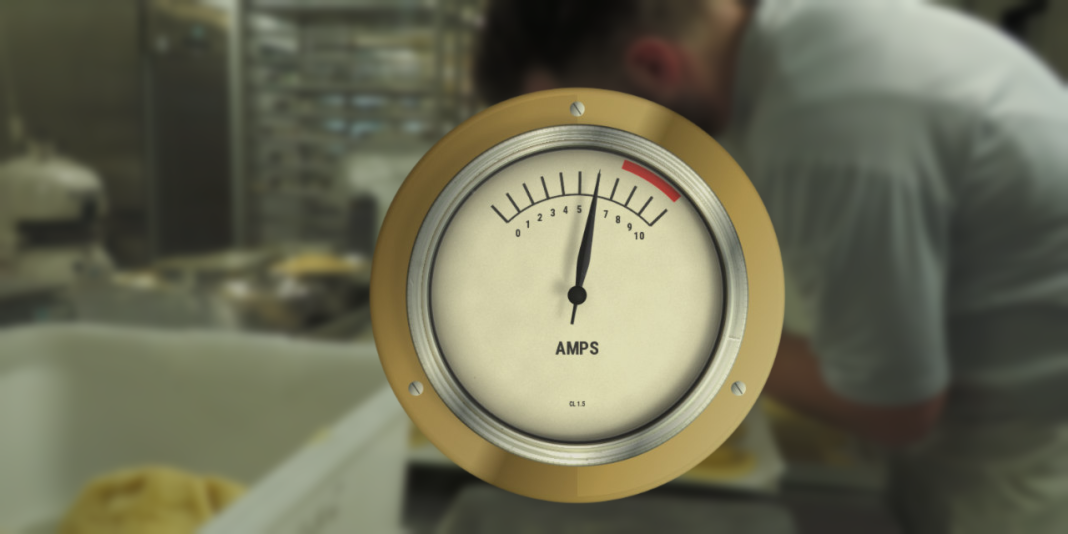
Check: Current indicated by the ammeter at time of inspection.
6 A
